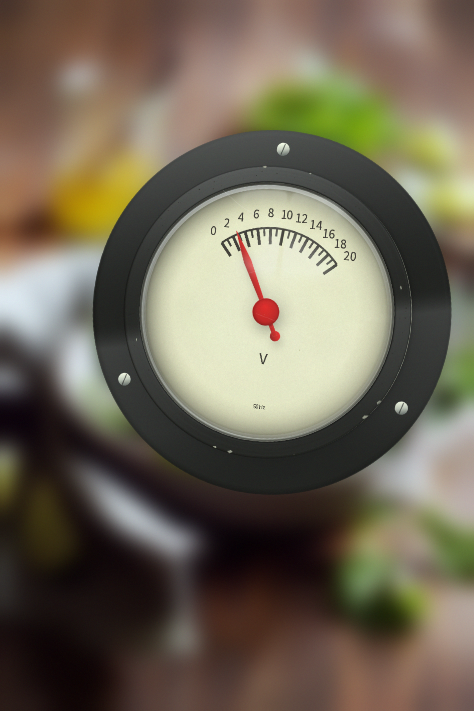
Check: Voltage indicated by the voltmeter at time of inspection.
3 V
